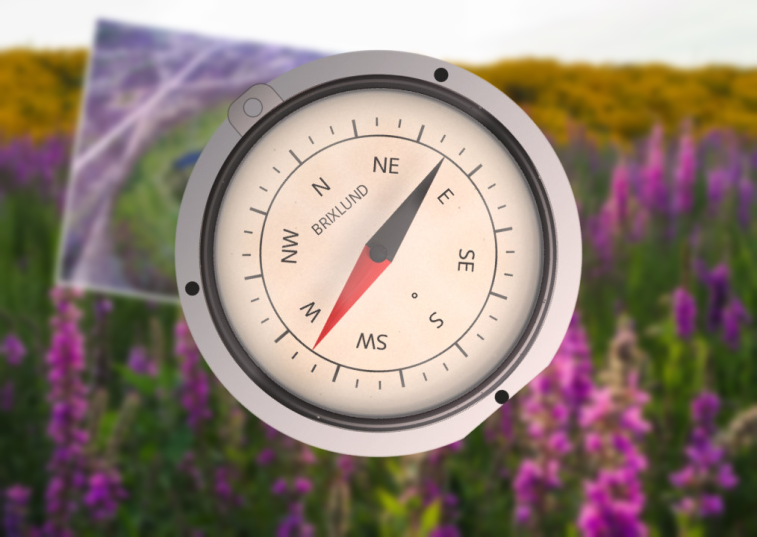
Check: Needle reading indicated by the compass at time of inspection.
255 °
